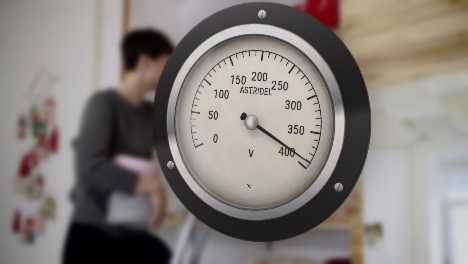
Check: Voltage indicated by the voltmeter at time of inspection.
390 V
